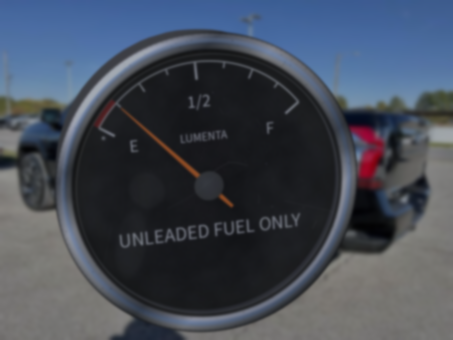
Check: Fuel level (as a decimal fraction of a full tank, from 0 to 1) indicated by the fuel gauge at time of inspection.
0.125
